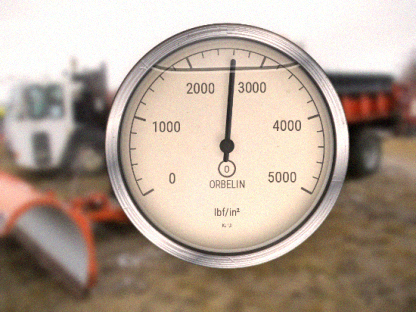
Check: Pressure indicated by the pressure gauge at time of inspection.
2600 psi
